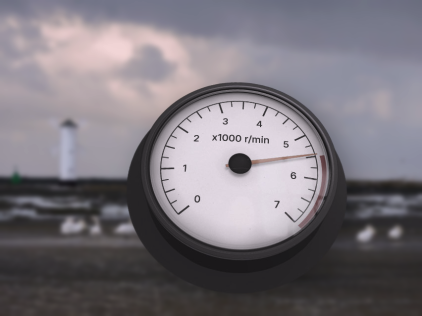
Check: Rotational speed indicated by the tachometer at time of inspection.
5500 rpm
